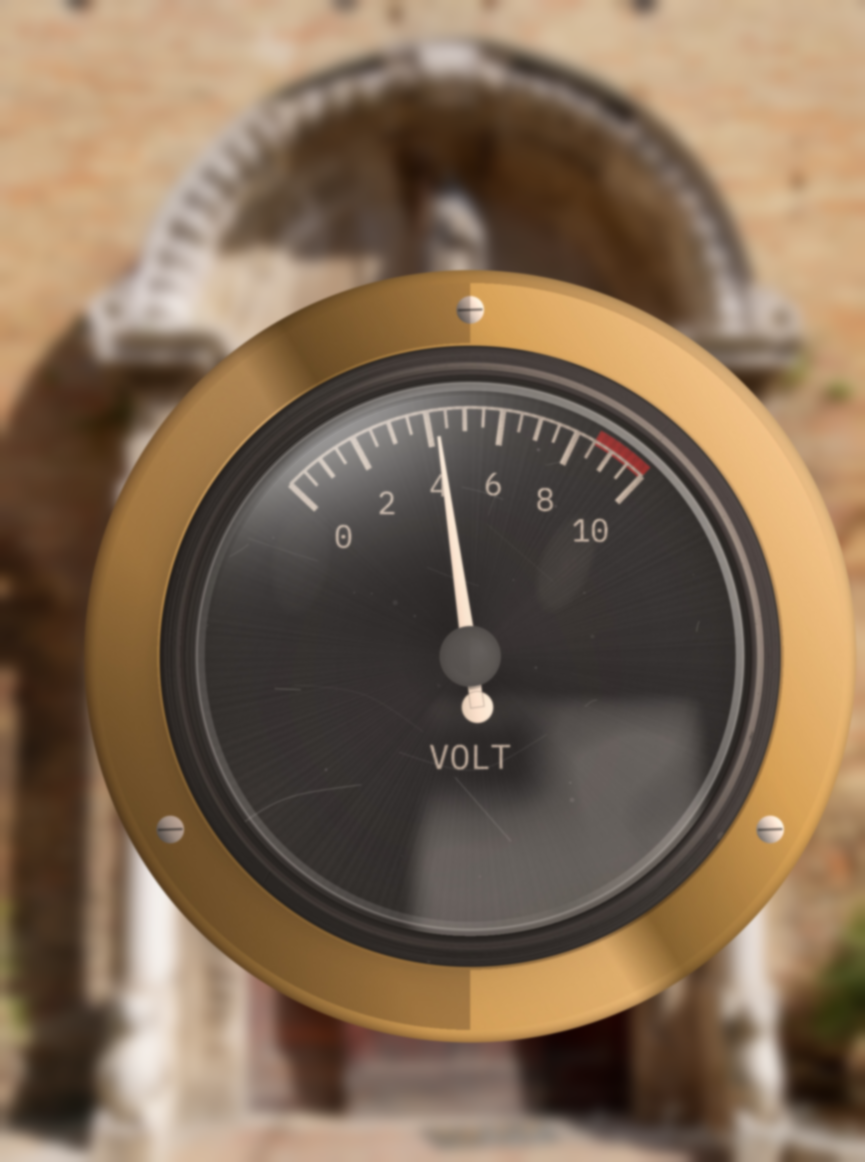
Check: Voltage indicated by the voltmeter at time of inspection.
4.25 V
